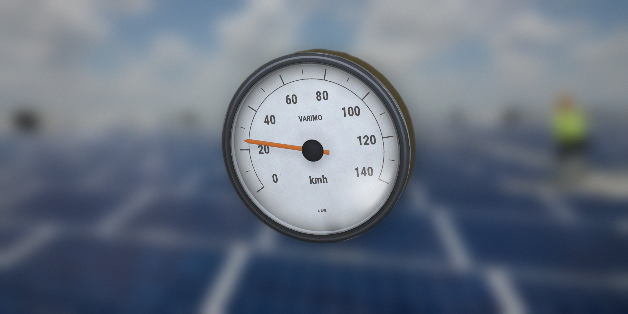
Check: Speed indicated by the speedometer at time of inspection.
25 km/h
